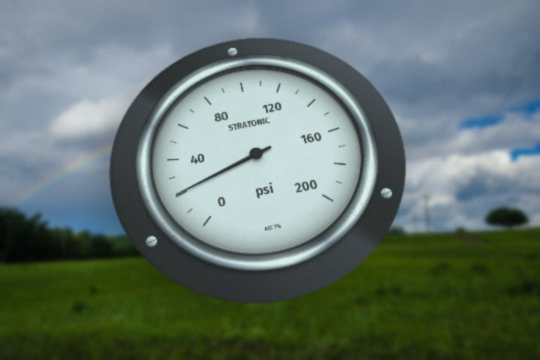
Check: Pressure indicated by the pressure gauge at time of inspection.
20 psi
